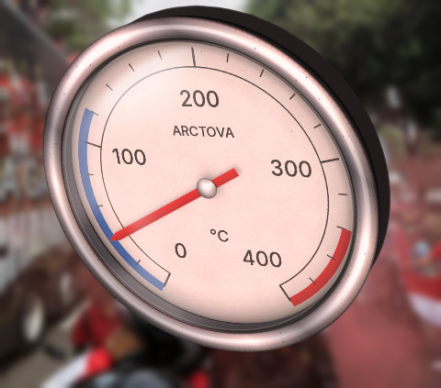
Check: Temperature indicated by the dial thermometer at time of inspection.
40 °C
